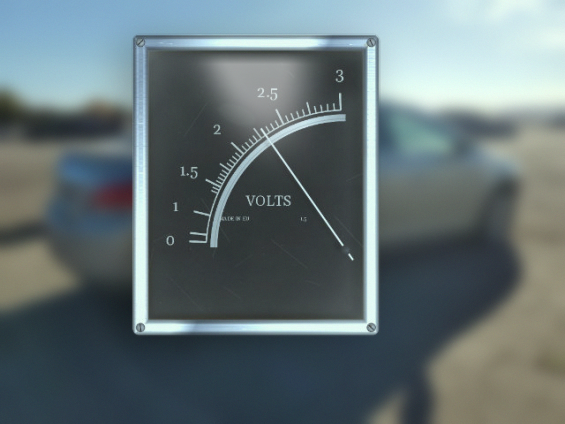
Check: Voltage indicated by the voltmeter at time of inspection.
2.3 V
